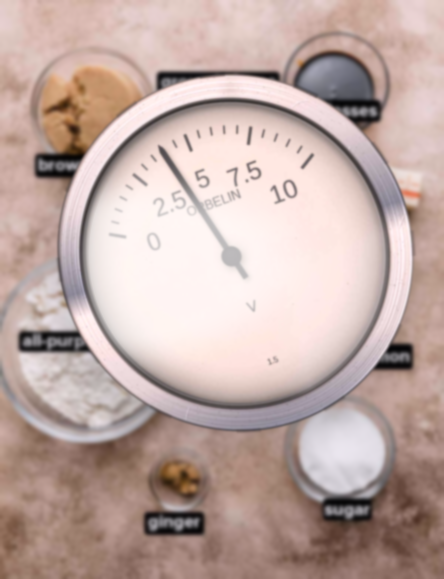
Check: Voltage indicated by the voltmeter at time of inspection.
4 V
